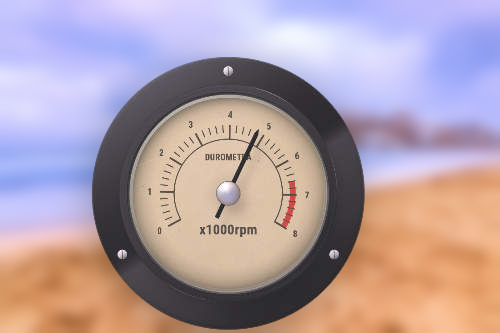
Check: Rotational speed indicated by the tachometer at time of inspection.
4800 rpm
